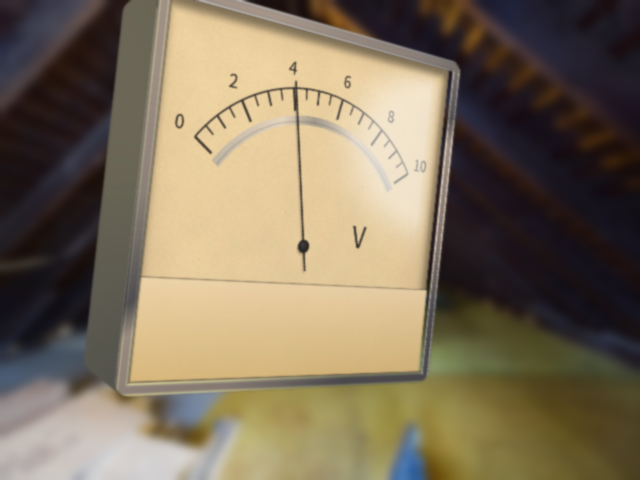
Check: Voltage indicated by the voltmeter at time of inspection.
4 V
